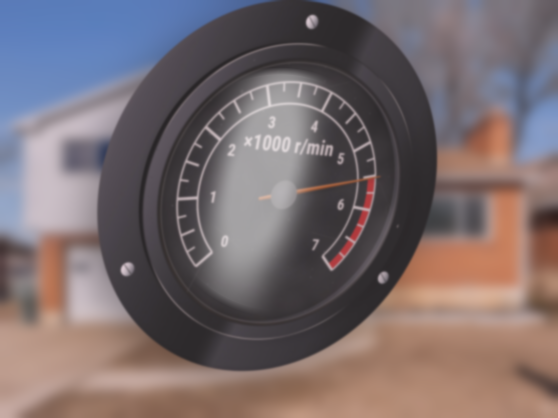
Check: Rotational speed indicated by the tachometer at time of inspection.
5500 rpm
